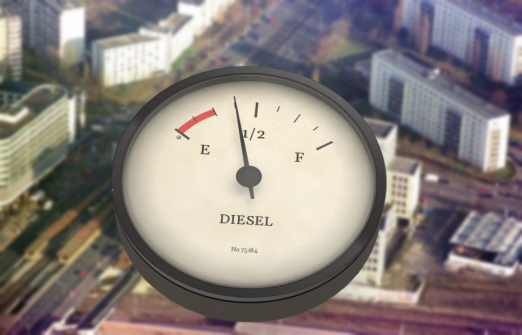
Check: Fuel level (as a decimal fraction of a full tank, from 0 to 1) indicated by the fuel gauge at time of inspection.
0.375
